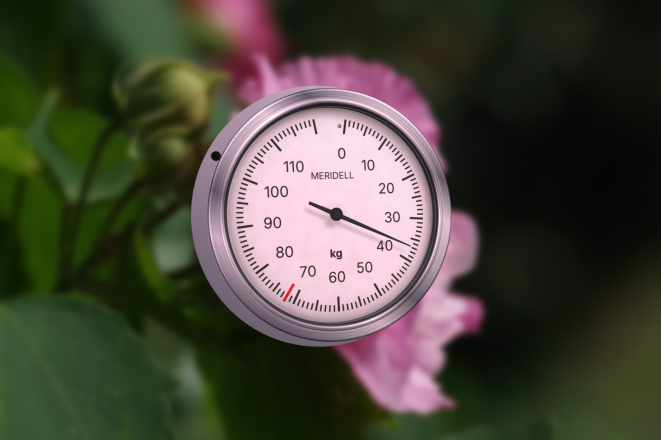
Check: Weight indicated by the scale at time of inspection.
37 kg
